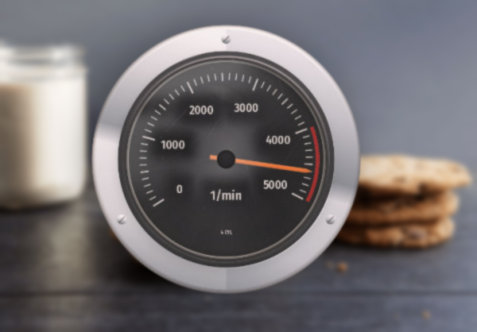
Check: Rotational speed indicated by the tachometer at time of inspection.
4600 rpm
